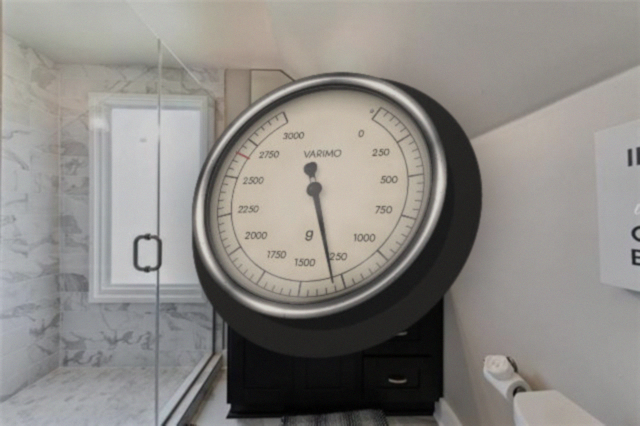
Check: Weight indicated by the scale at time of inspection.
1300 g
